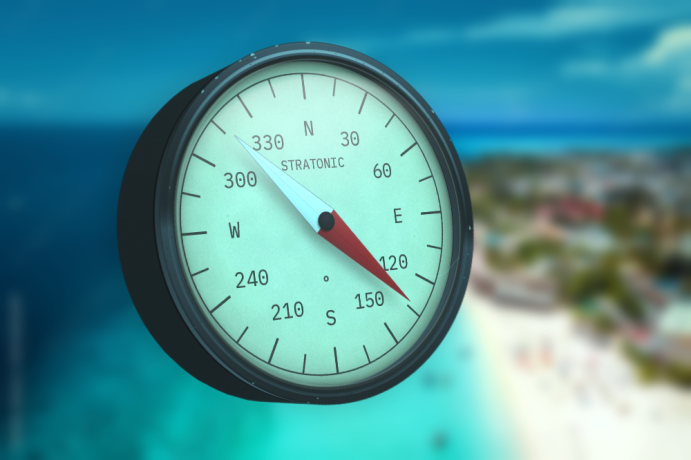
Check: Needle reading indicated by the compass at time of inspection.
135 °
